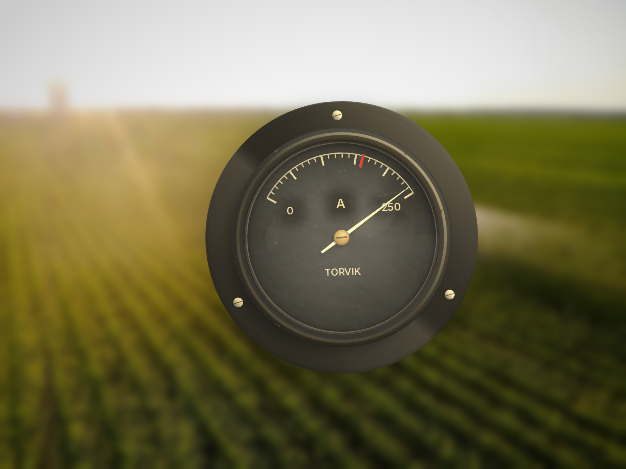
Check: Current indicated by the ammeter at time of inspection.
240 A
